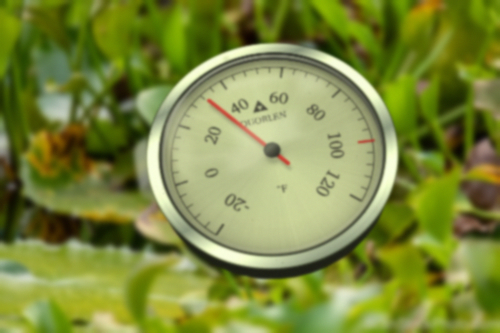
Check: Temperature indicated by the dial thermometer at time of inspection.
32 °F
